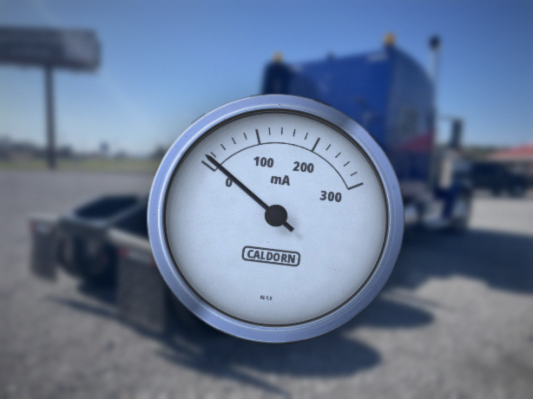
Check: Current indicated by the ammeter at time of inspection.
10 mA
